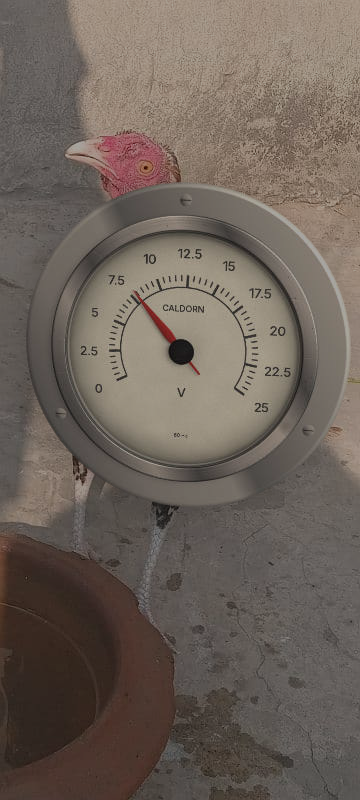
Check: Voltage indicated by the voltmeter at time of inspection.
8 V
